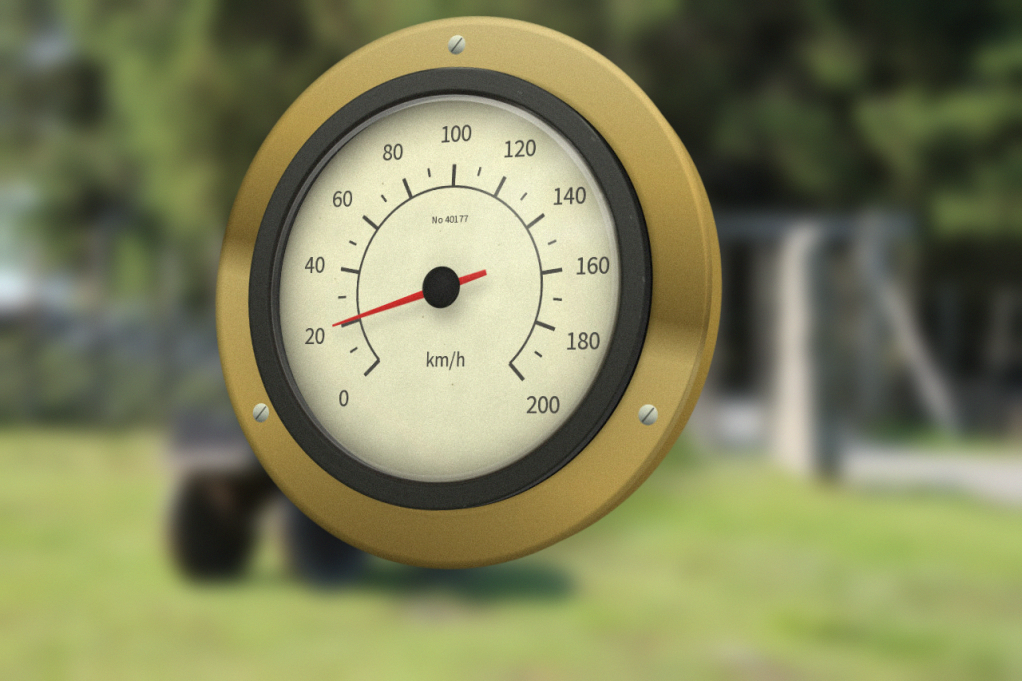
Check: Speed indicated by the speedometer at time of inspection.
20 km/h
